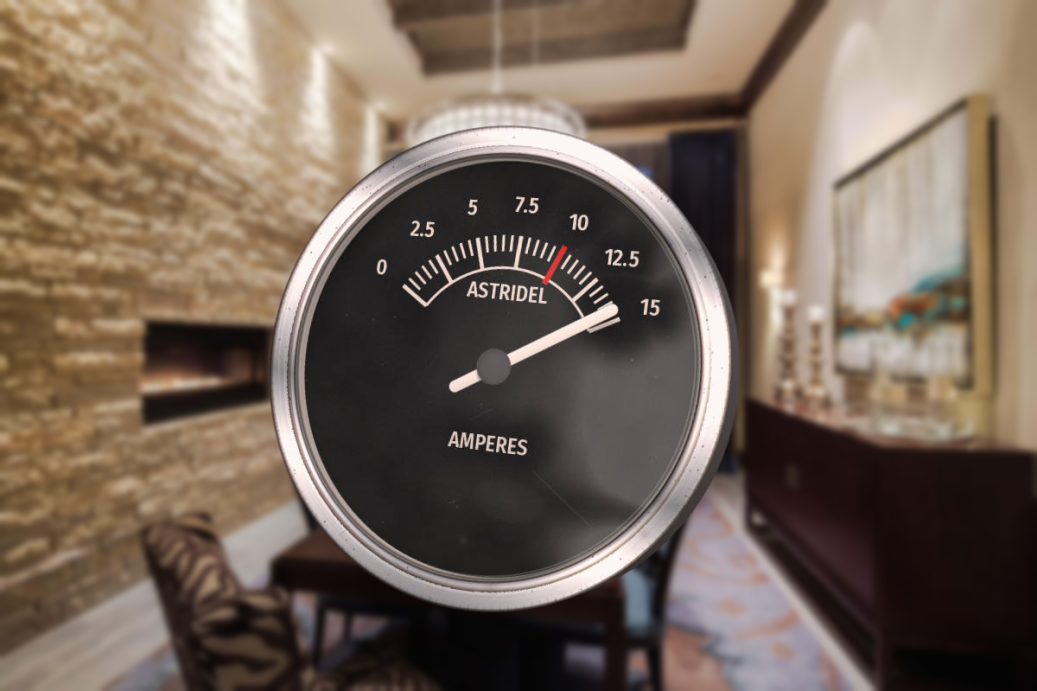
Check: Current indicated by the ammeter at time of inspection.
14.5 A
